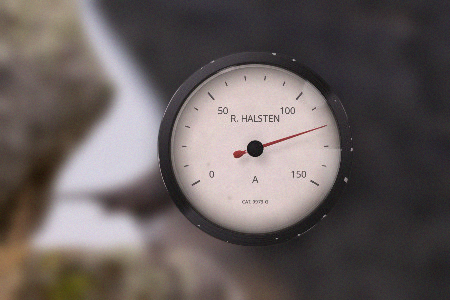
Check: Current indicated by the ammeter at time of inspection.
120 A
